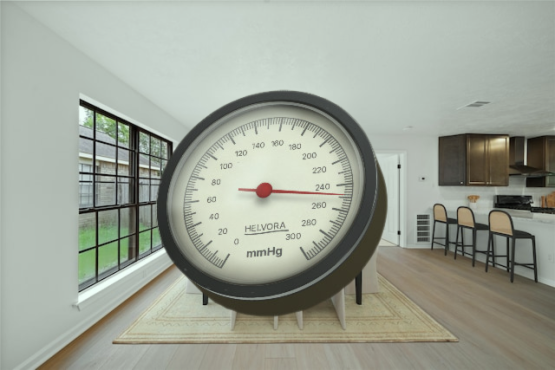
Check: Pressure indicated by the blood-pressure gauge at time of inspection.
250 mmHg
